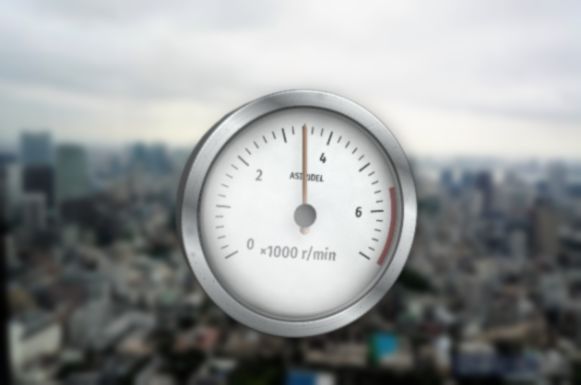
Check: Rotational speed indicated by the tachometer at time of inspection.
3400 rpm
